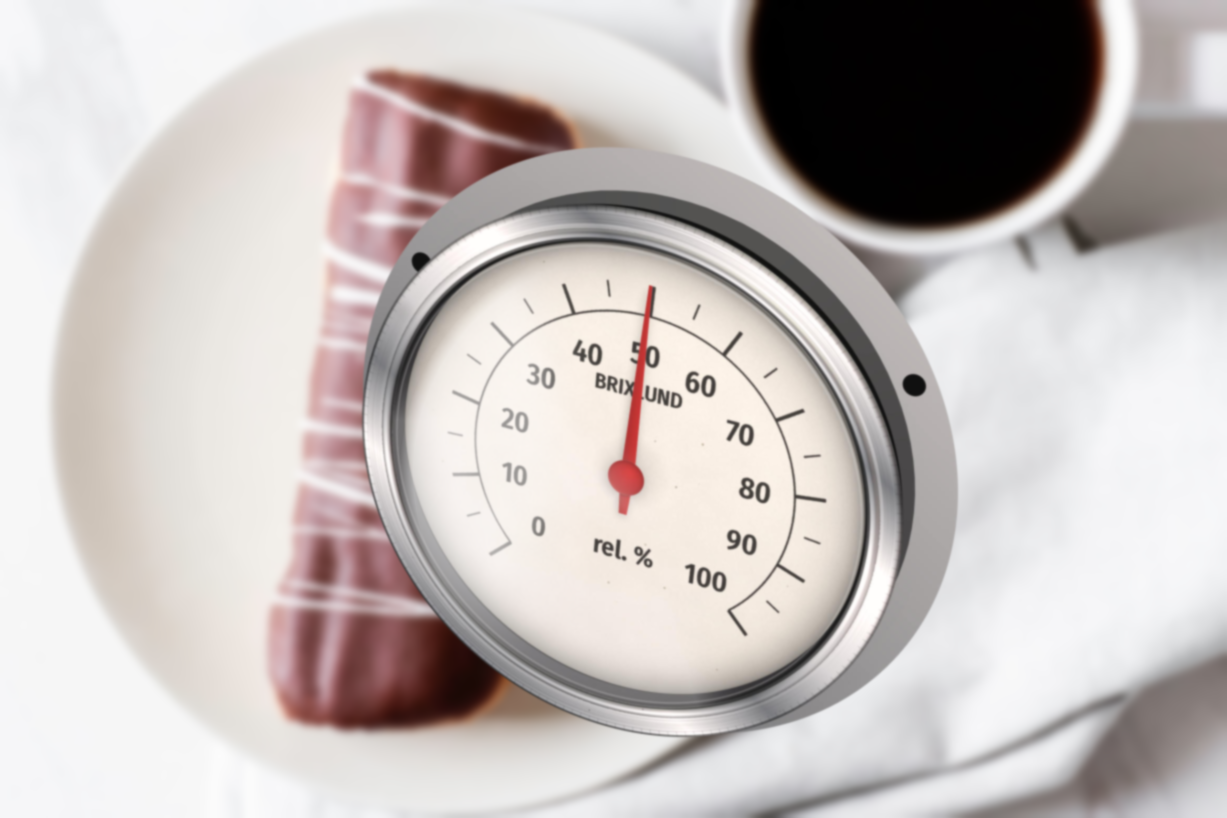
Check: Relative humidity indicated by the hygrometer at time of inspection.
50 %
